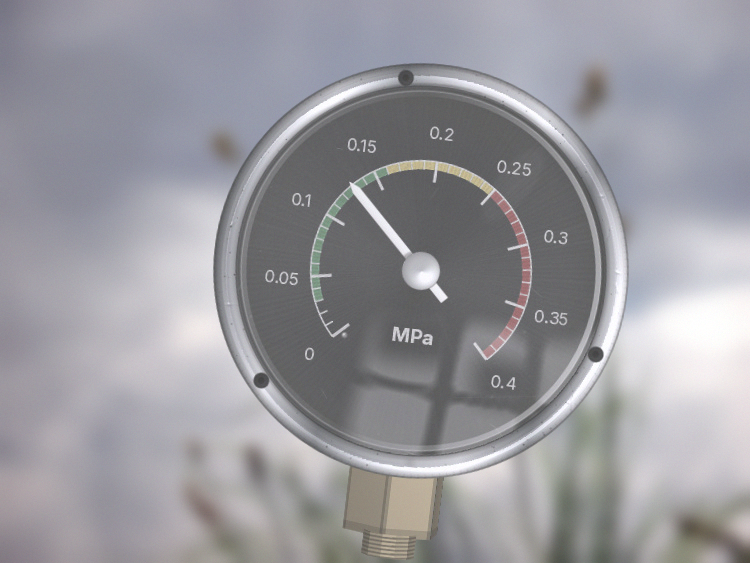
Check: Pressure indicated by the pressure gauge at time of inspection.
0.13 MPa
